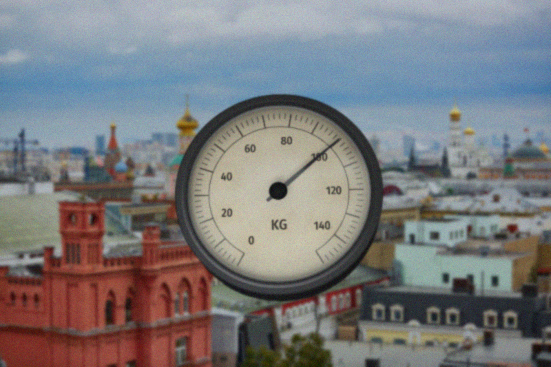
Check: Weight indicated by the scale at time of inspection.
100 kg
